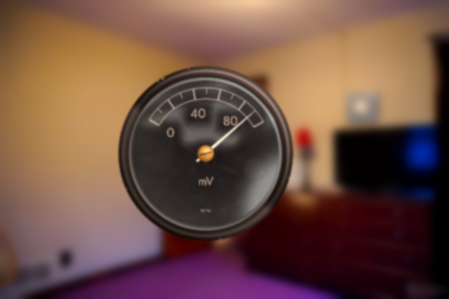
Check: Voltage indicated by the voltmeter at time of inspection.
90 mV
